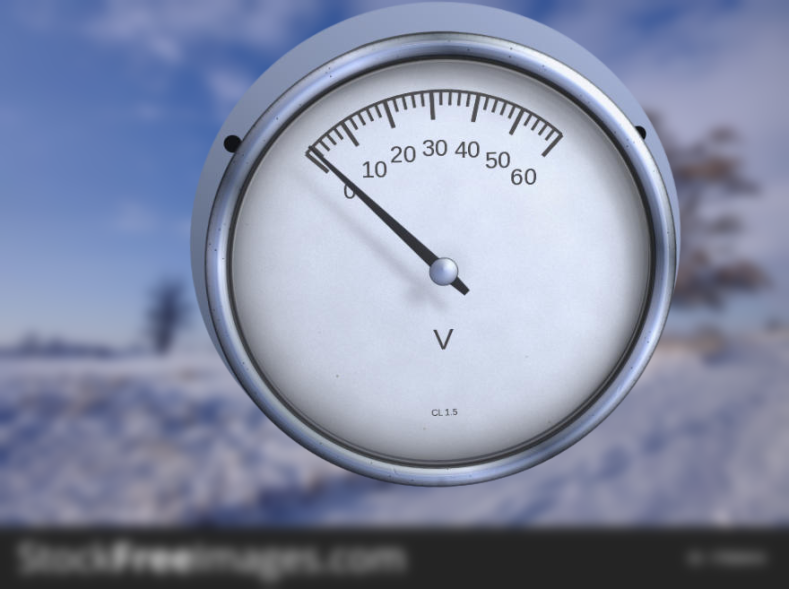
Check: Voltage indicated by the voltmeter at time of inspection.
2 V
